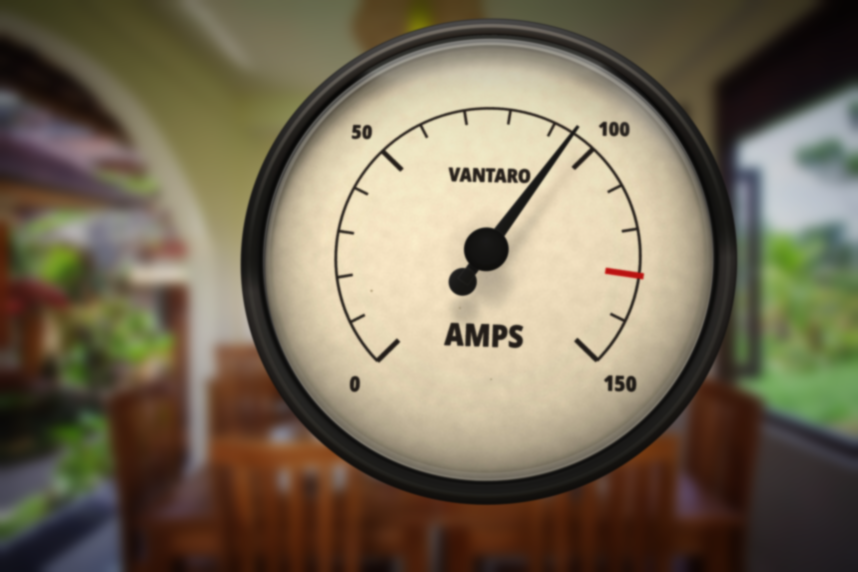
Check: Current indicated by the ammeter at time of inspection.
95 A
